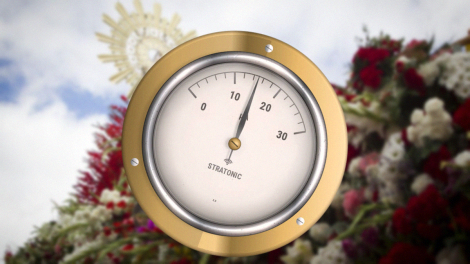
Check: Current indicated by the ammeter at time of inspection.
15 µA
